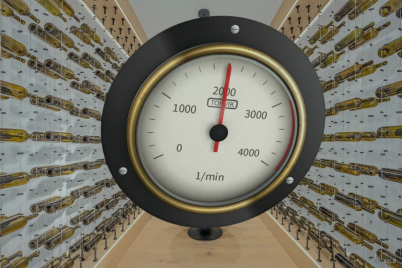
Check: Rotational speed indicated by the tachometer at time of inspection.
2000 rpm
